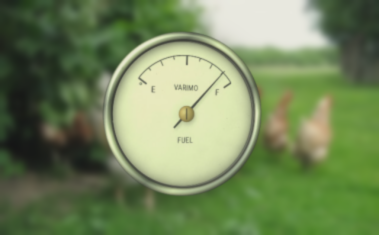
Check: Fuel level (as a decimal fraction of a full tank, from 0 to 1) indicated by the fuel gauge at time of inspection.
0.875
